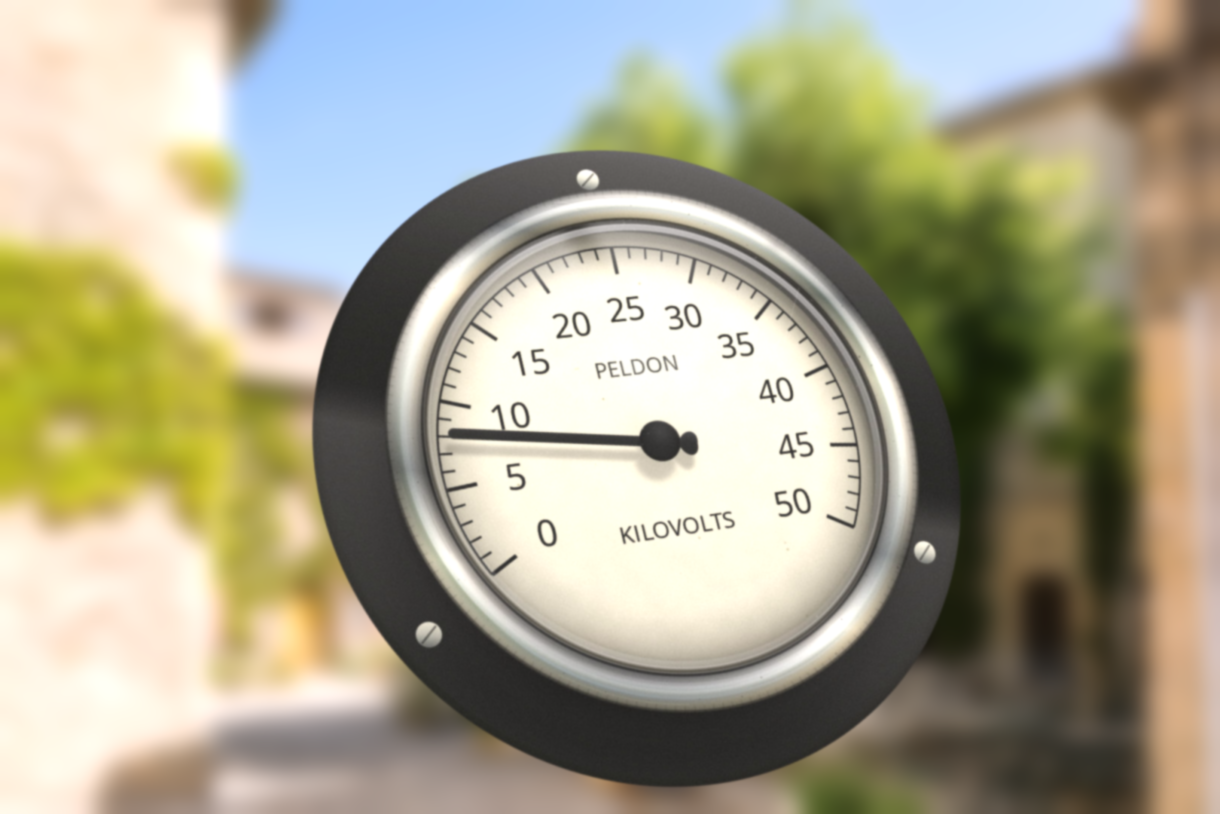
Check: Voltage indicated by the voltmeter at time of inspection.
8 kV
